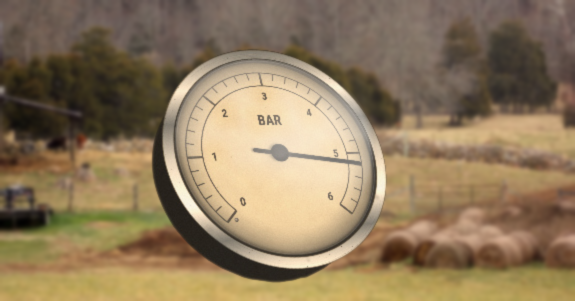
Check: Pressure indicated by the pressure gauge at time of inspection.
5.2 bar
